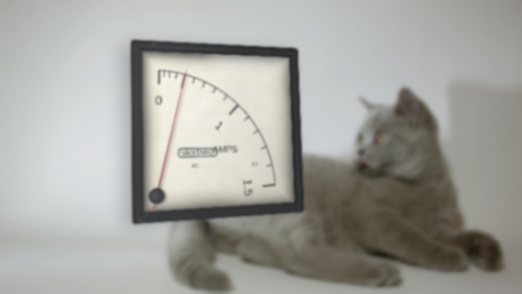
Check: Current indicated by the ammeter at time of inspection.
0.5 A
